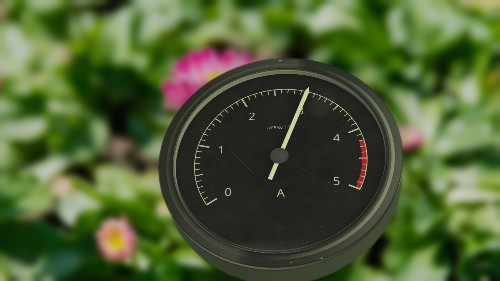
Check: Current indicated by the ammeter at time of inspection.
3 A
